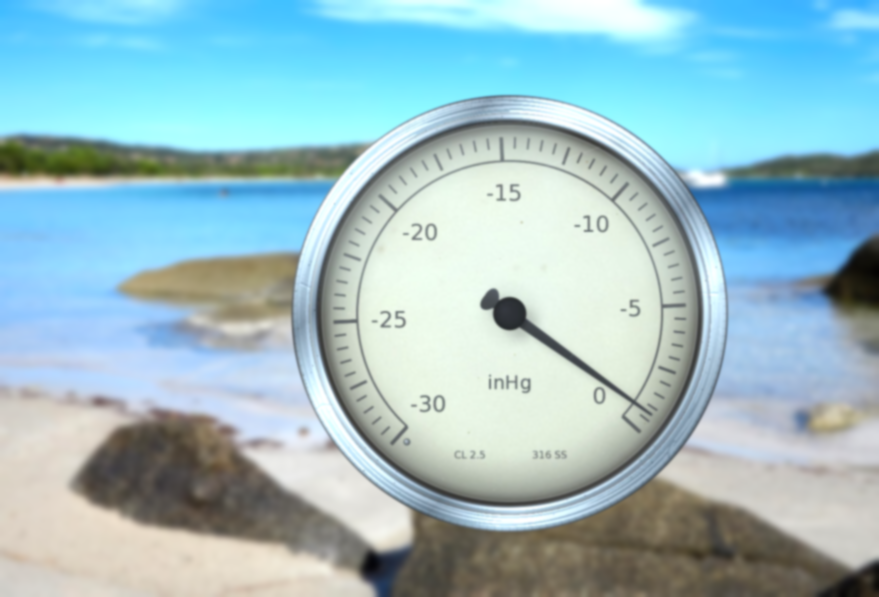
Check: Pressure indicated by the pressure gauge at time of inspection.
-0.75 inHg
